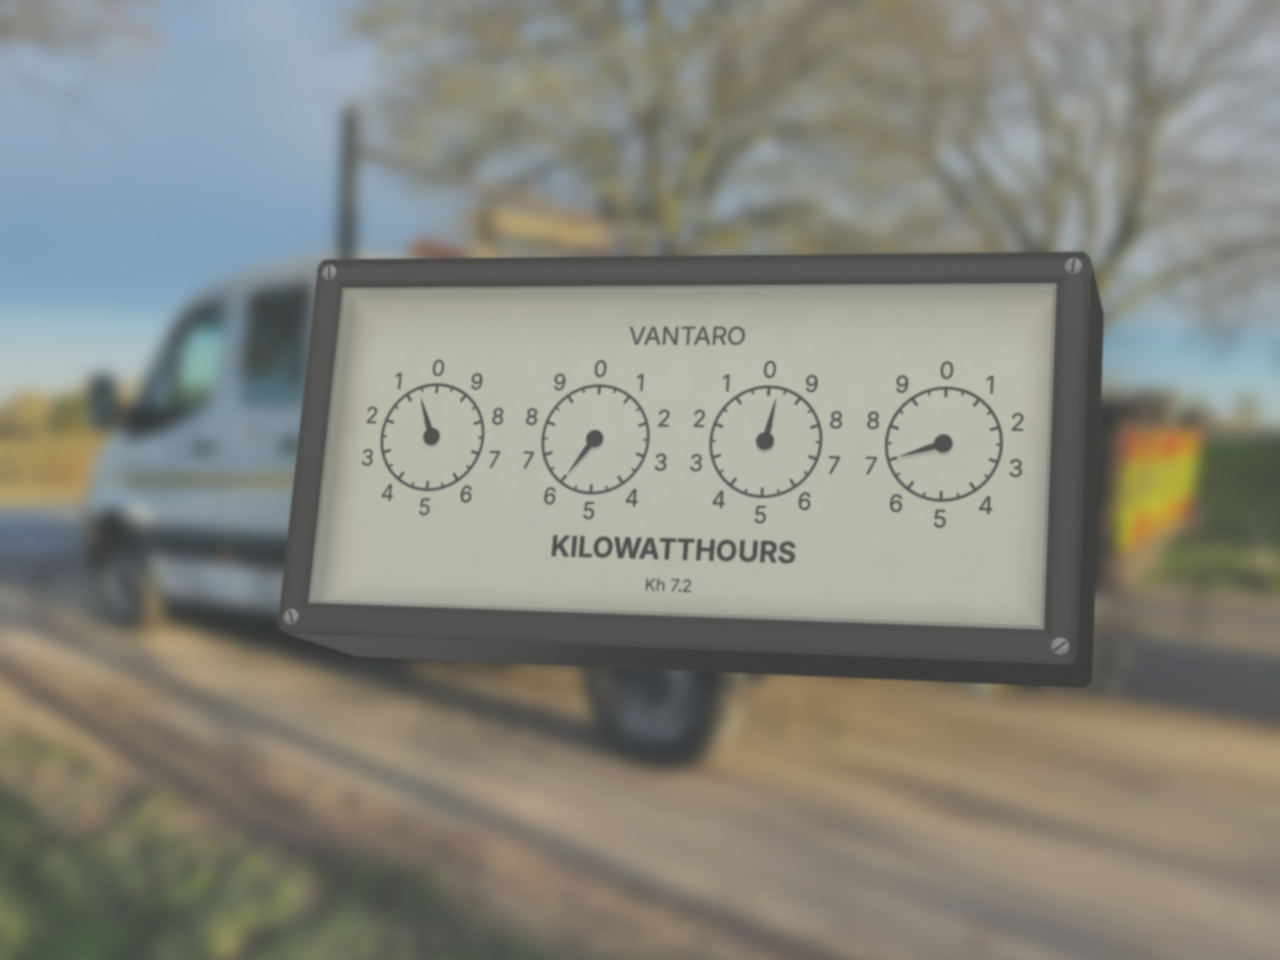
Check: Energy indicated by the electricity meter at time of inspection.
597 kWh
